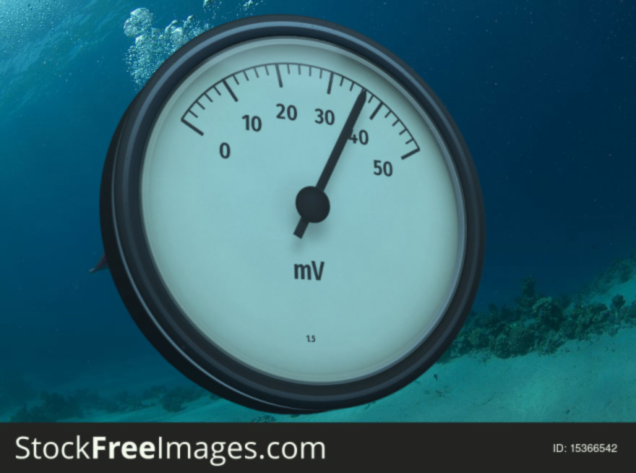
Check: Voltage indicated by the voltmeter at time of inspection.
36 mV
